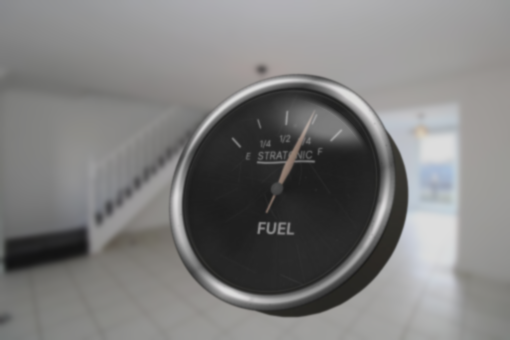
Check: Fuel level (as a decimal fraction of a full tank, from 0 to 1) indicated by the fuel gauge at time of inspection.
0.75
